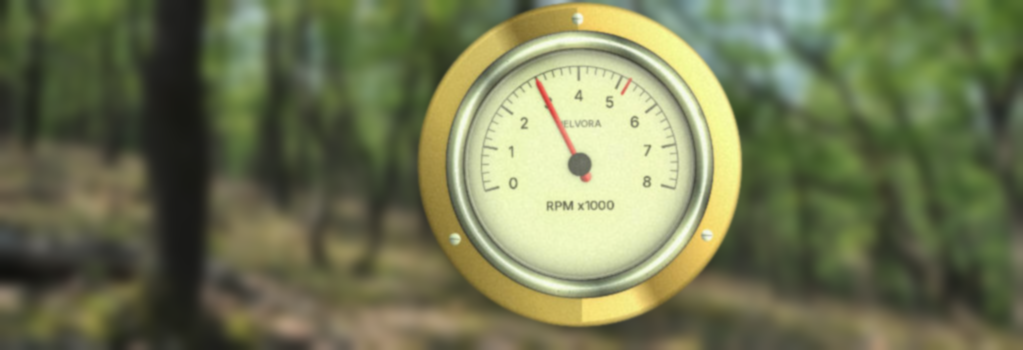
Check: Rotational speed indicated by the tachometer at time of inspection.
3000 rpm
